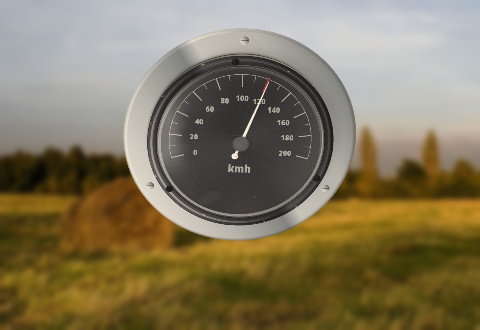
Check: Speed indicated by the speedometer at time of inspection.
120 km/h
